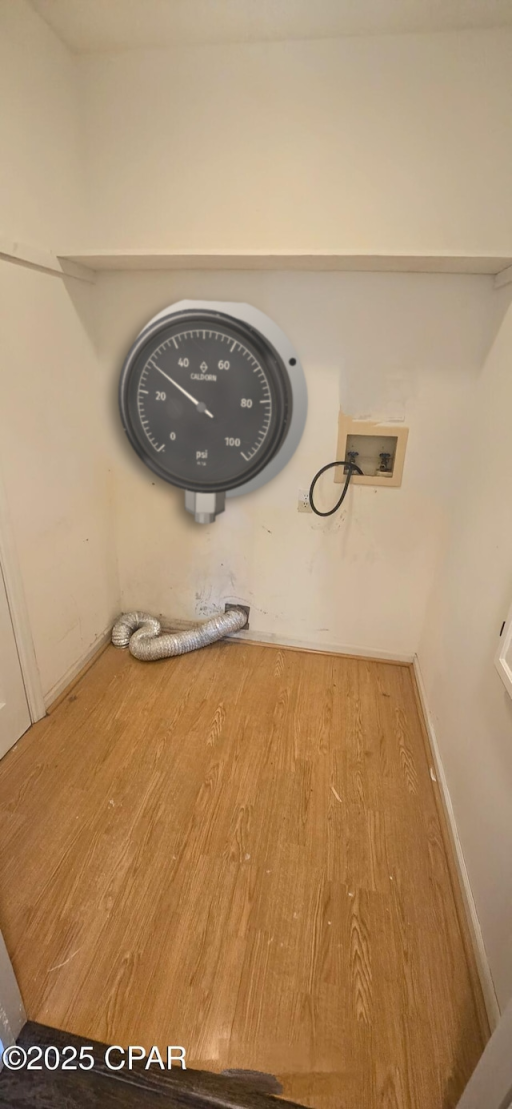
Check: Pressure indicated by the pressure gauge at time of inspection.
30 psi
